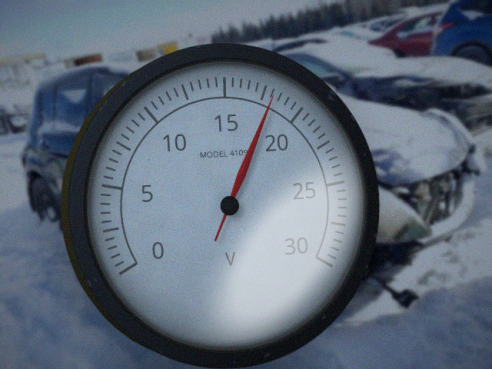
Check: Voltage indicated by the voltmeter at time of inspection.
18 V
